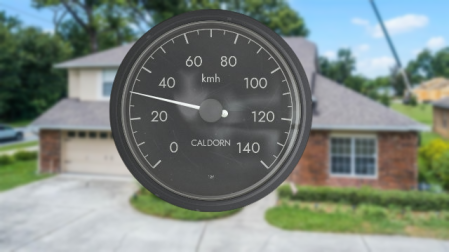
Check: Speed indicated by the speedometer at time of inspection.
30 km/h
